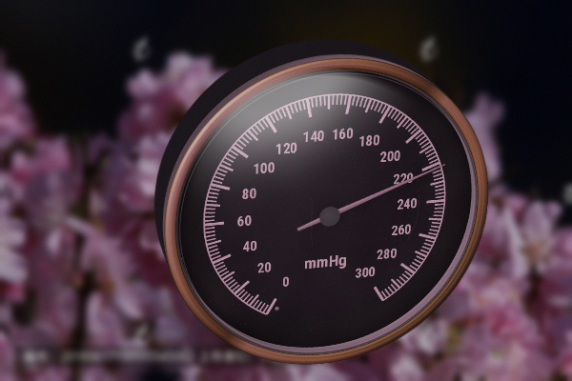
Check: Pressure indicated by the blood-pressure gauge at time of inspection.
220 mmHg
